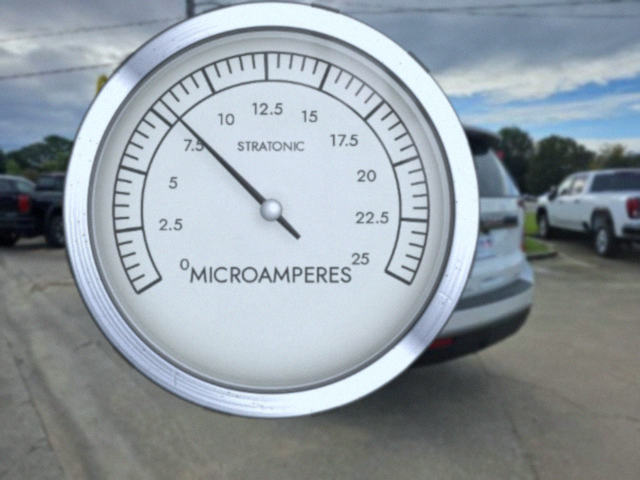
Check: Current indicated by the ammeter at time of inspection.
8 µA
